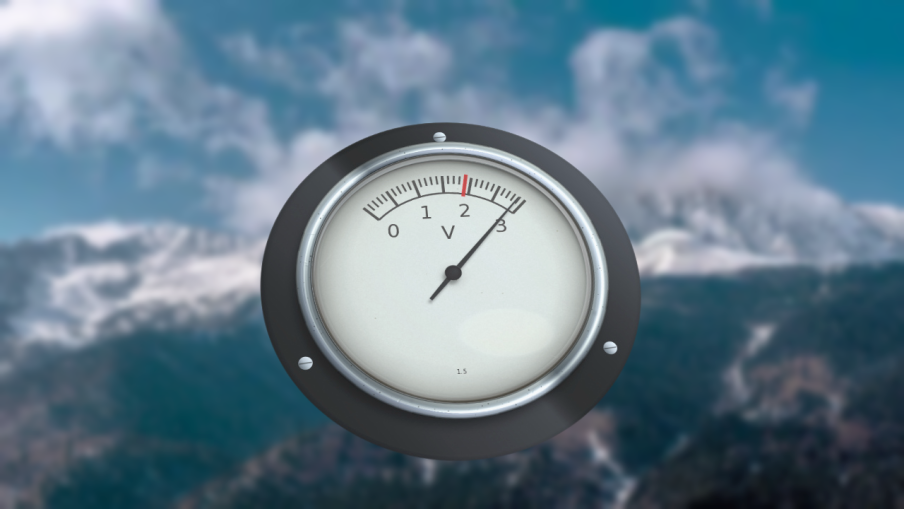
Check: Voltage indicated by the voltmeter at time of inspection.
2.9 V
